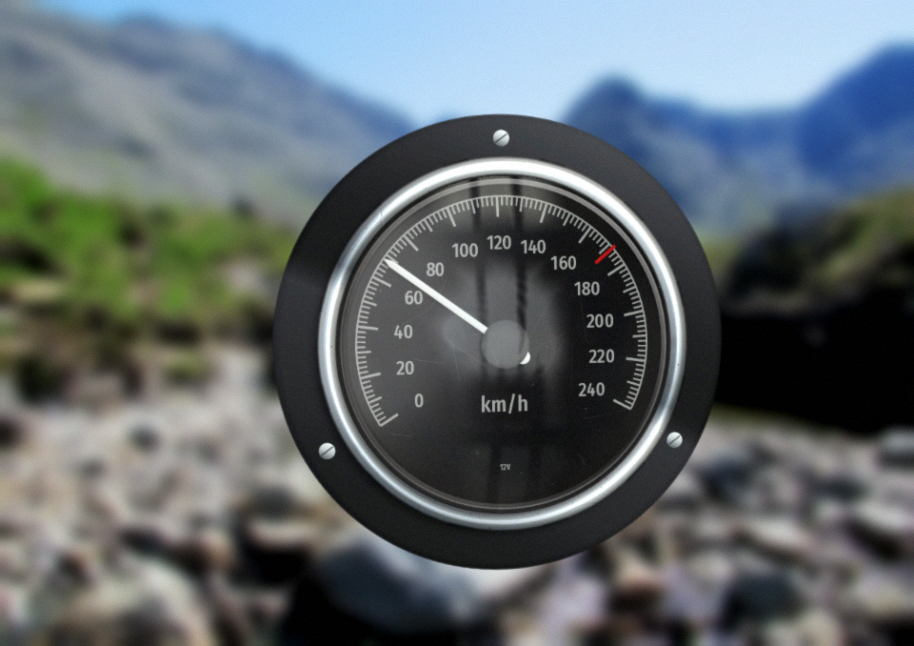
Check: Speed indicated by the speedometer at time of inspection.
68 km/h
